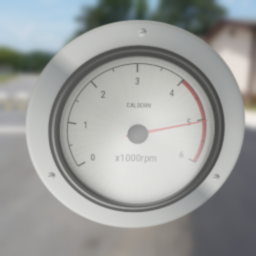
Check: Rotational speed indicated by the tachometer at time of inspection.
5000 rpm
